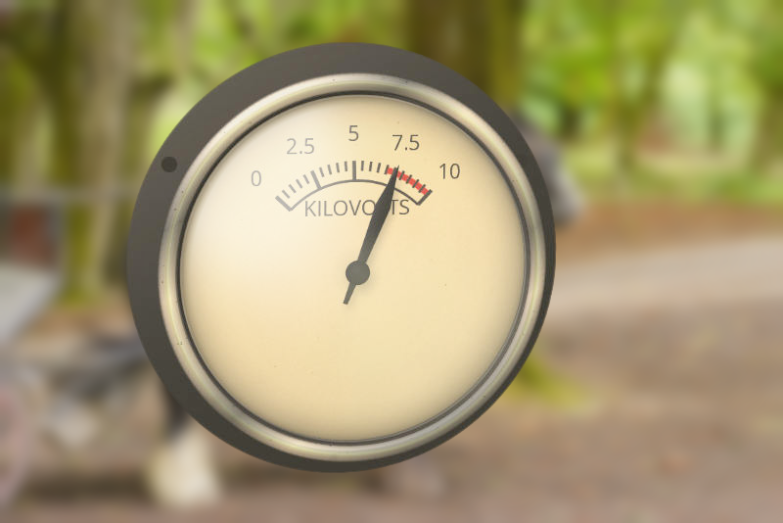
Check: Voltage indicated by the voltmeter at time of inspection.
7.5 kV
